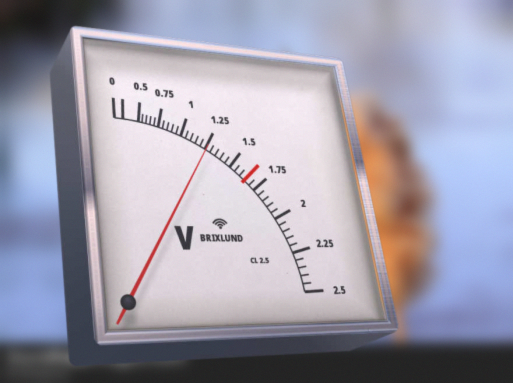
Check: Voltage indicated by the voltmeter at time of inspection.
1.25 V
